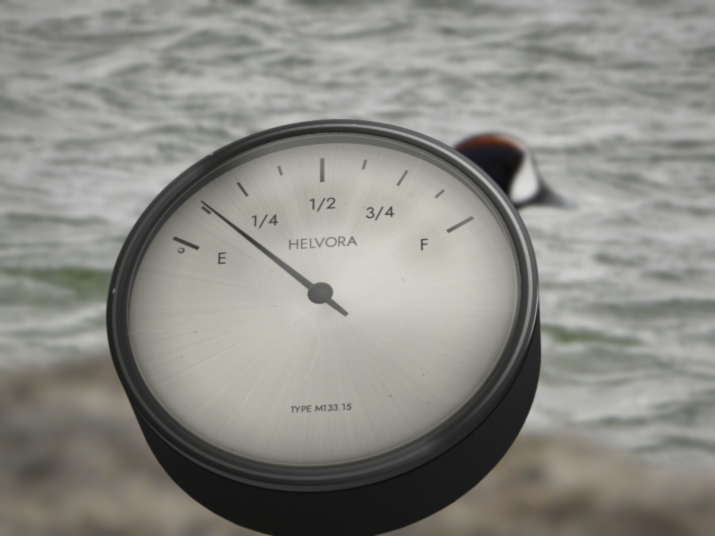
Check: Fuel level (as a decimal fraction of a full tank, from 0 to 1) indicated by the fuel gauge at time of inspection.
0.125
